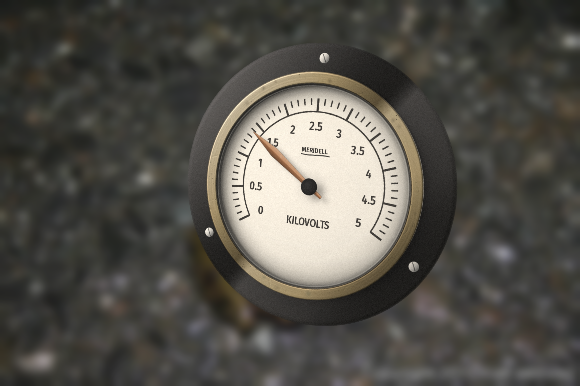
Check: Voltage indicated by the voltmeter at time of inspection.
1.4 kV
